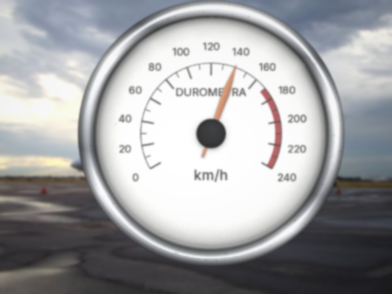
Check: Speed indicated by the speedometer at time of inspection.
140 km/h
